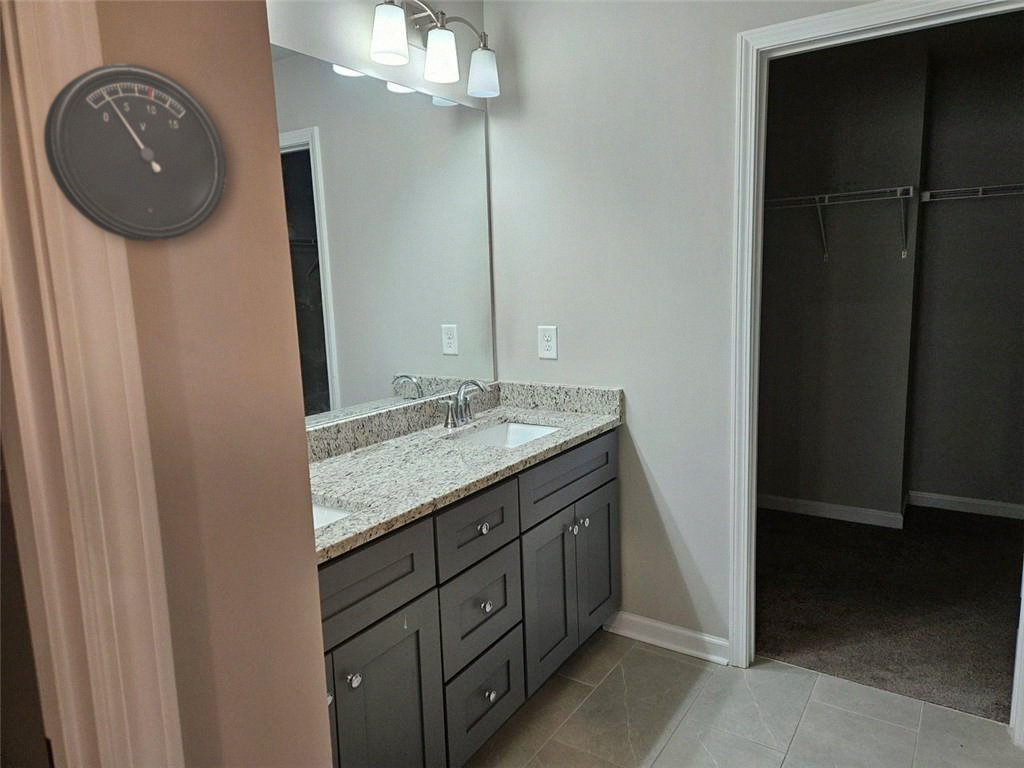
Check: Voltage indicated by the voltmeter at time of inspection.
2.5 V
